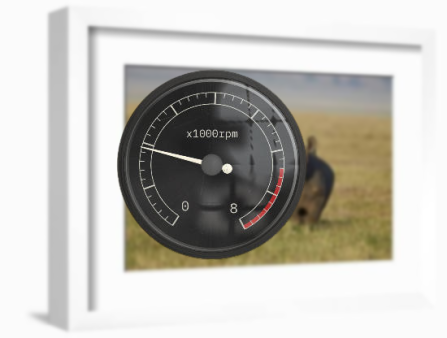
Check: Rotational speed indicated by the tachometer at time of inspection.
1900 rpm
